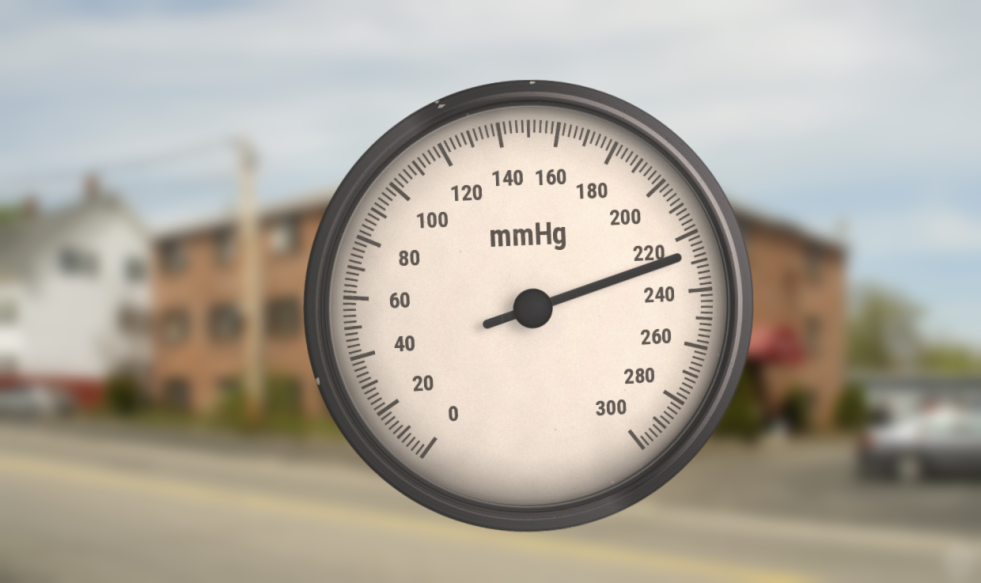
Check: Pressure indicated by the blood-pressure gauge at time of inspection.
226 mmHg
